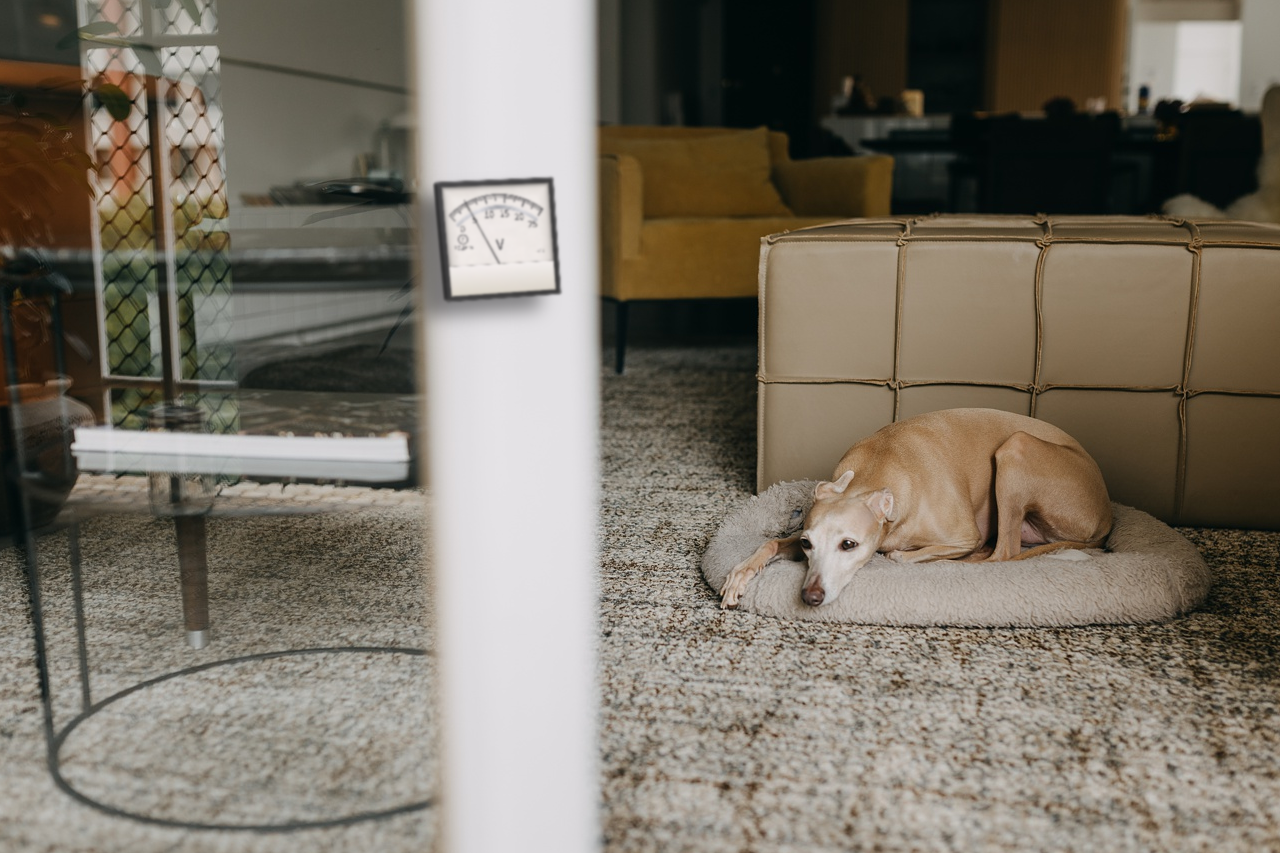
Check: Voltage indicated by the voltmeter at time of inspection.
5 V
